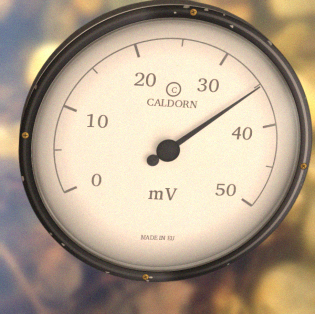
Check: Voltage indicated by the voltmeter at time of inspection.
35 mV
